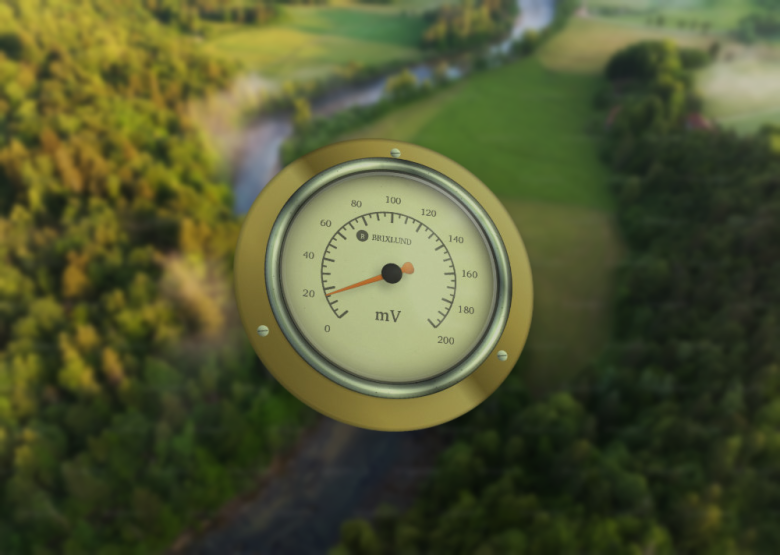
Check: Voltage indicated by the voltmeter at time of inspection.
15 mV
